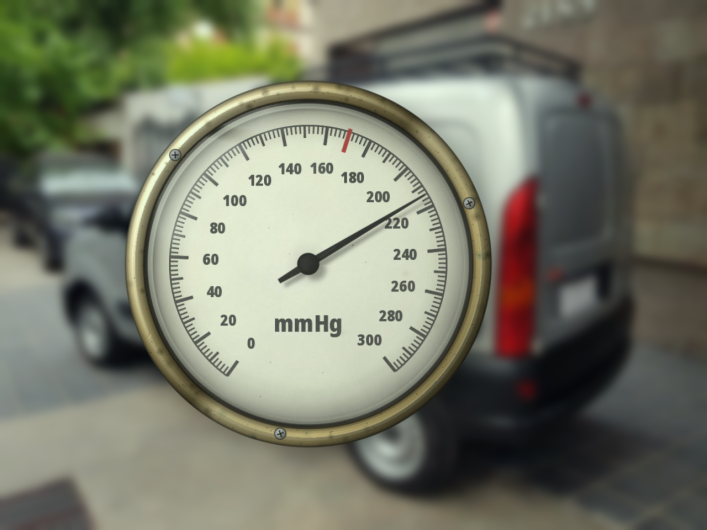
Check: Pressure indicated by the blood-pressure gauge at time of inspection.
214 mmHg
